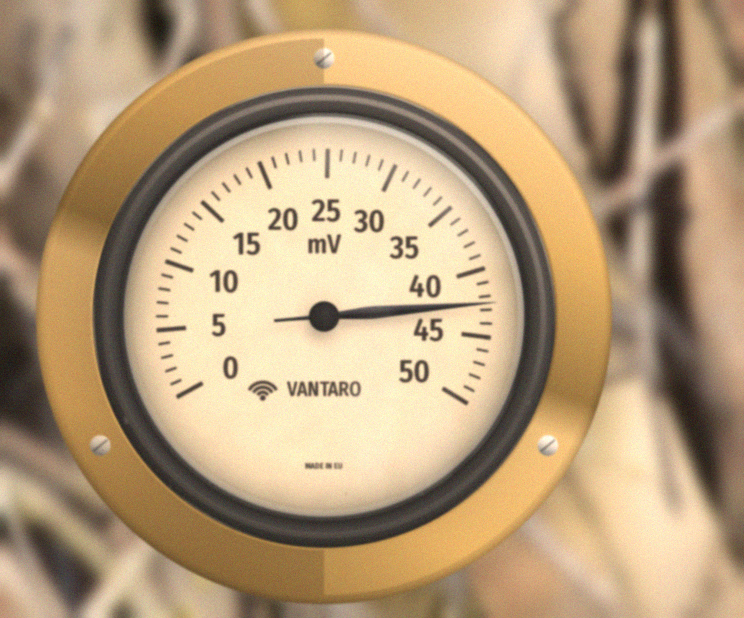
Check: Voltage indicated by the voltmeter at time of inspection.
42.5 mV
